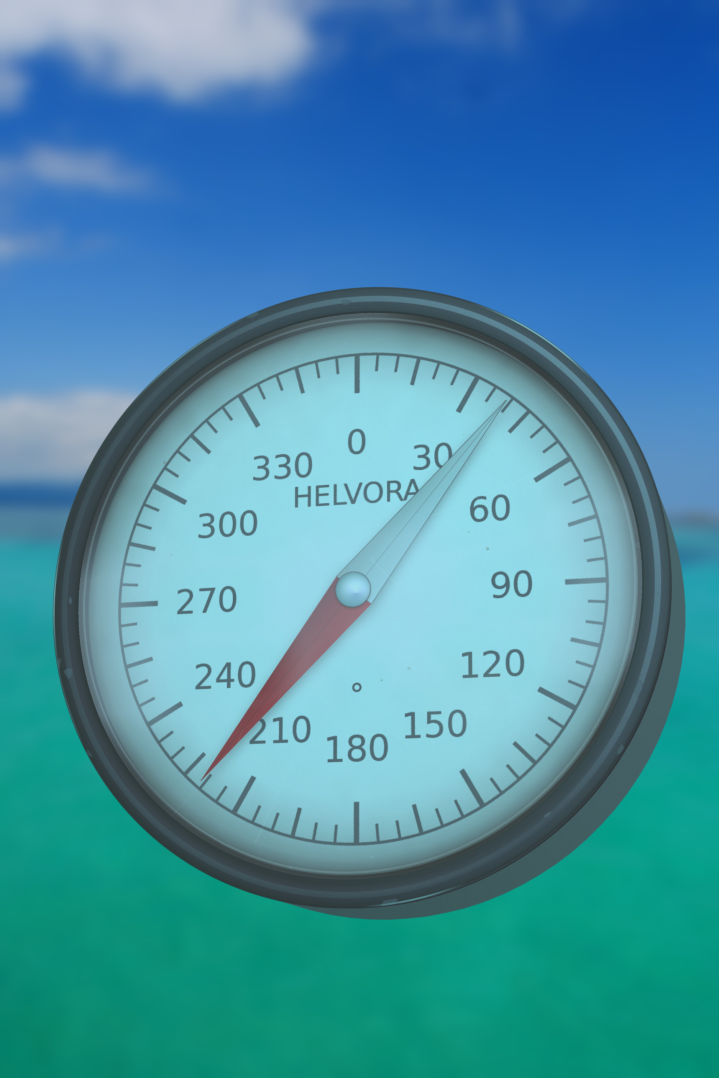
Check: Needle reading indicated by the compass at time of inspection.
220 °
